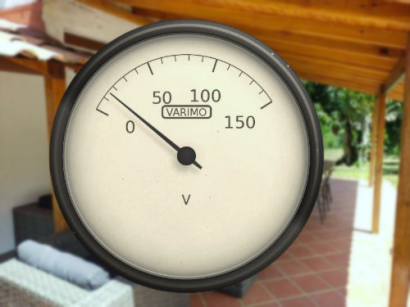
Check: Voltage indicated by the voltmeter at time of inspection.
15 V
